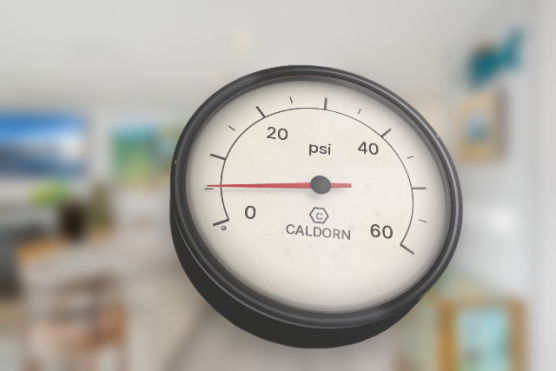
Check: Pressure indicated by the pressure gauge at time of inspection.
5 psi
